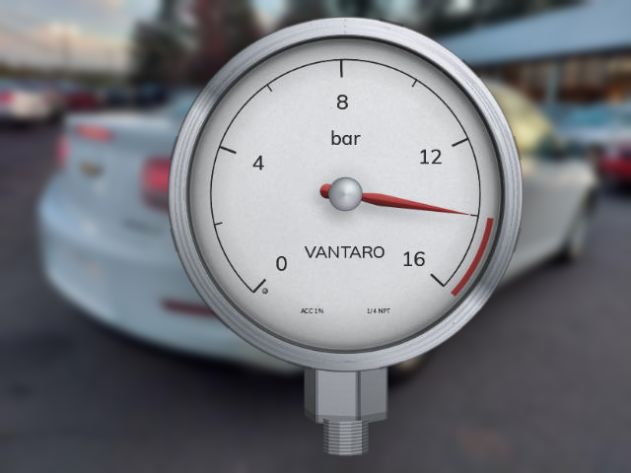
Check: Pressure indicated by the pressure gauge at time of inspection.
14 bar
